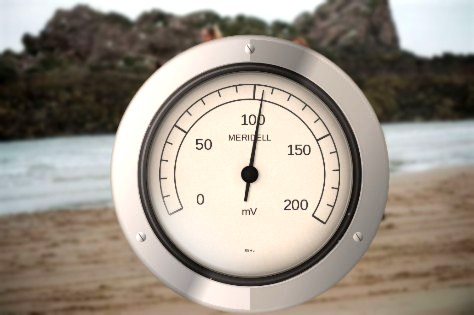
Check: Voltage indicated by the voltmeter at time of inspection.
105 mV
